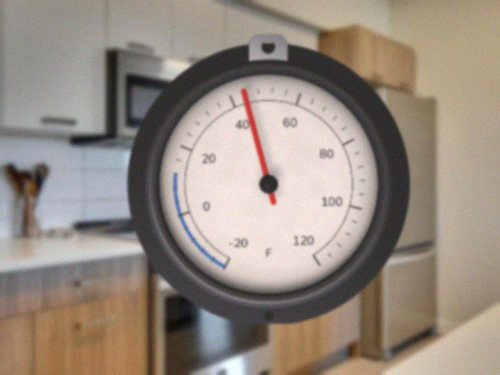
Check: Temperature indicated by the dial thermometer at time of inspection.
44 °F
